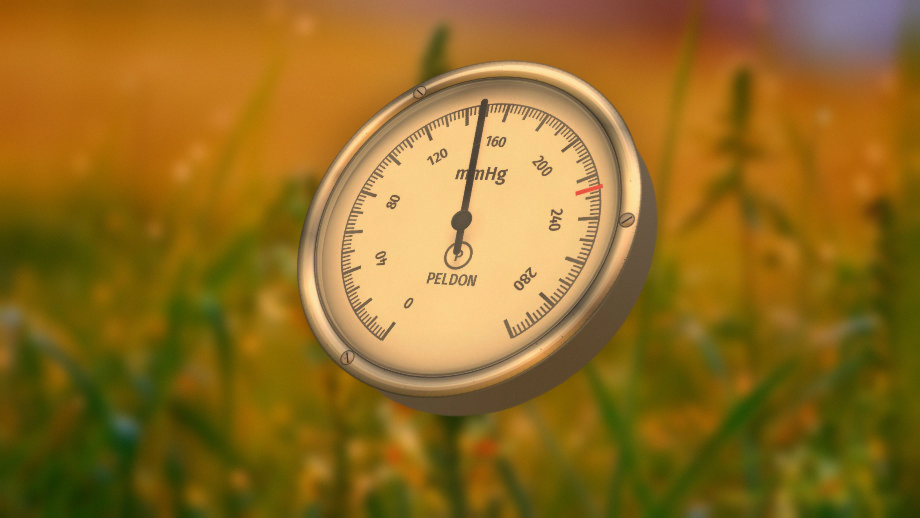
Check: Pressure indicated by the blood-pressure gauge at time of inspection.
150 mmHg
